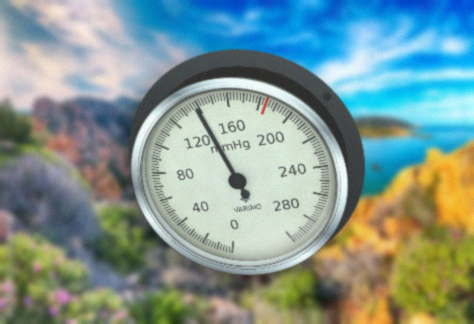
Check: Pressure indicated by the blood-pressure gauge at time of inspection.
140 mmHg
